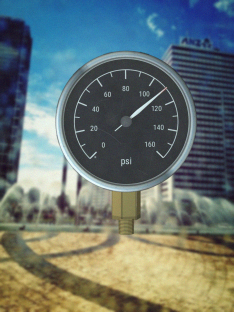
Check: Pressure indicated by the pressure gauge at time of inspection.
110 psi
